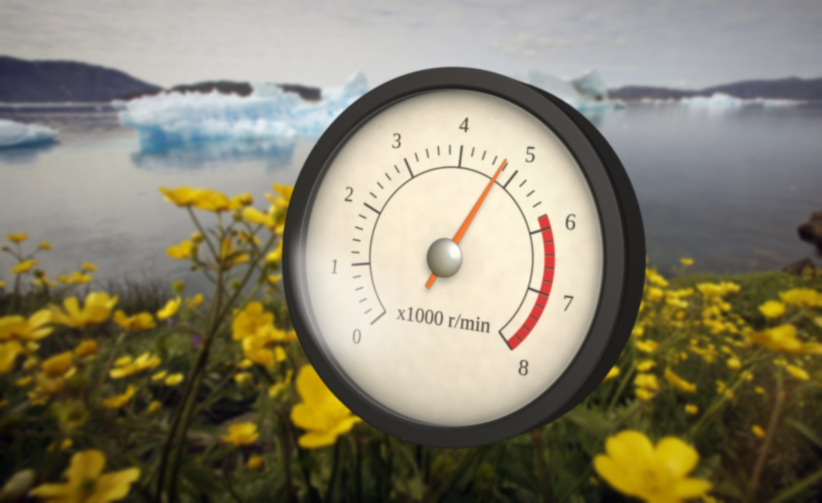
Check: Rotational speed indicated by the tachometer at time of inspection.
4800 rpm
